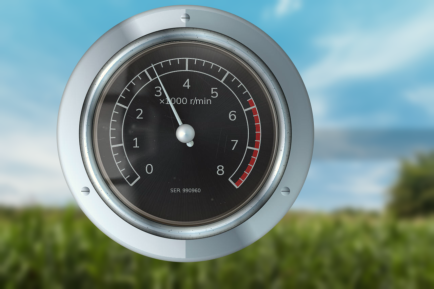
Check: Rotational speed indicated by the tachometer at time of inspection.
3200 rpm
